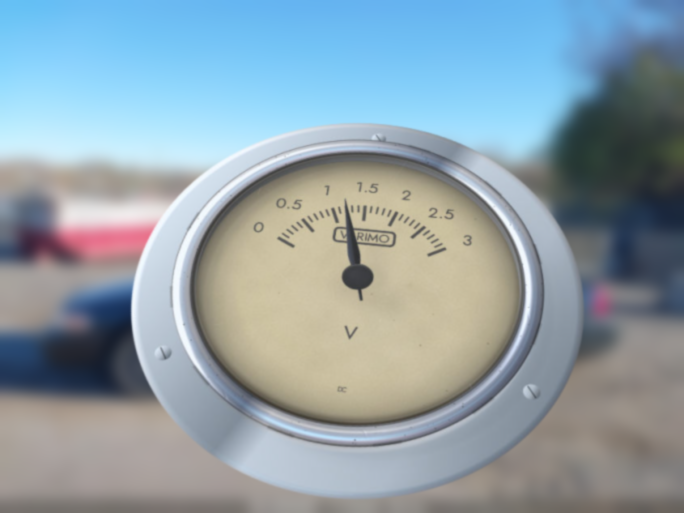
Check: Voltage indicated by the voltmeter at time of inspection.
1.2 V
